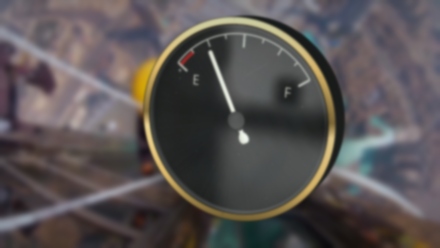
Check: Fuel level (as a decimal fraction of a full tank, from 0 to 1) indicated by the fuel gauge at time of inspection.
0.25
